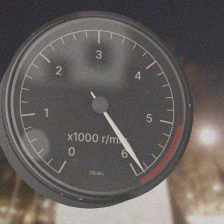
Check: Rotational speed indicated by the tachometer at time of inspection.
5900 rpm
